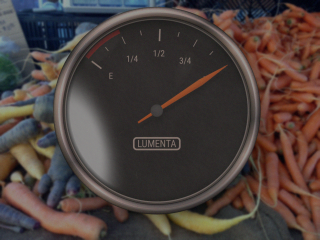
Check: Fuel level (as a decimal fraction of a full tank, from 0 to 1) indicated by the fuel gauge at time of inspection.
1
